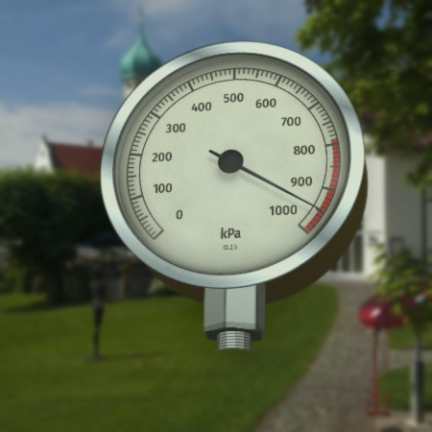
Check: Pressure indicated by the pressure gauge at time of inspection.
950 kPa
